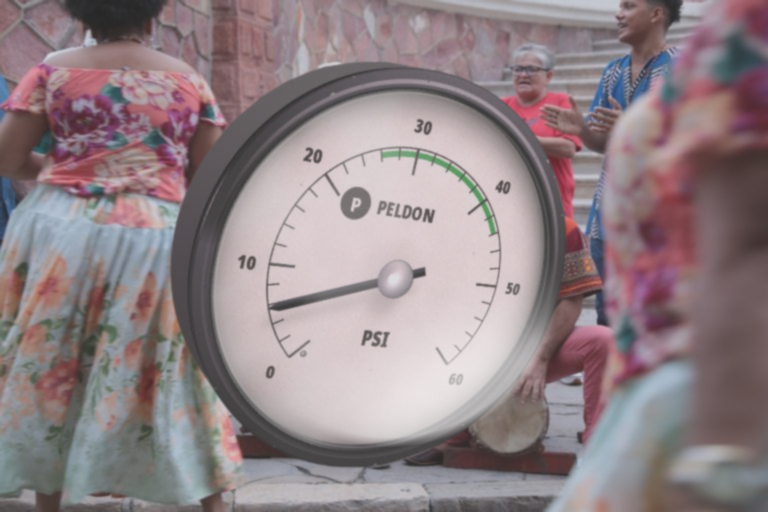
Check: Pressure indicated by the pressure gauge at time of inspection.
6 psi
